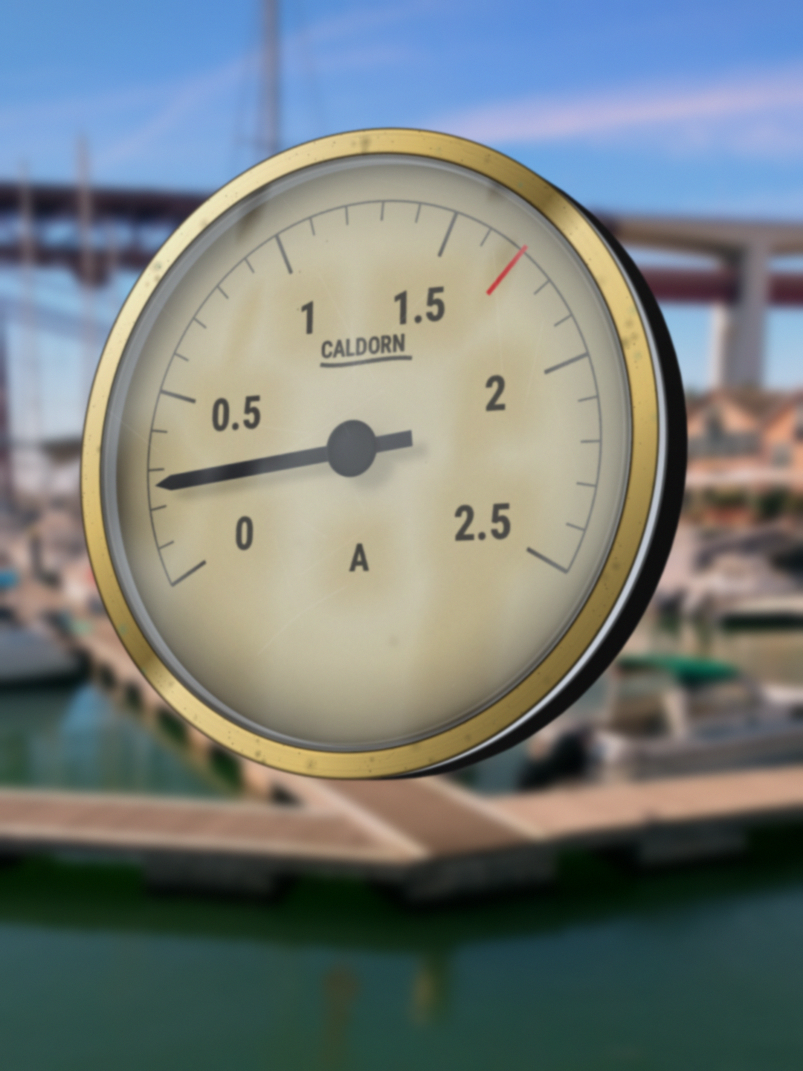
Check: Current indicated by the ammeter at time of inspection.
0.25 A
